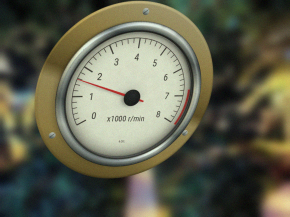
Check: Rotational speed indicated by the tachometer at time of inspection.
1600 rpm
